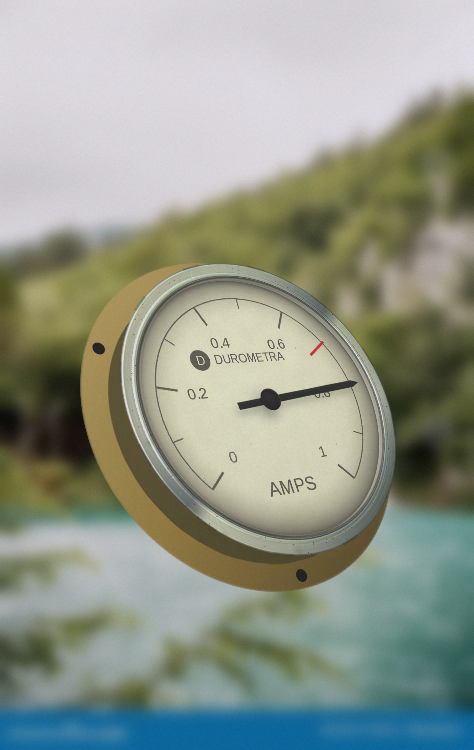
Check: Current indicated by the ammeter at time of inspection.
0.8 A
